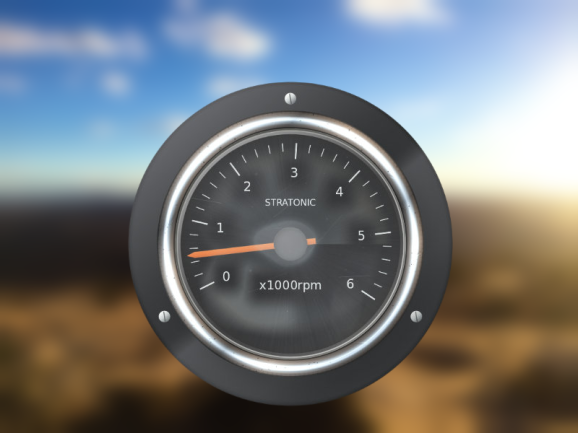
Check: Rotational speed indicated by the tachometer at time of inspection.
500 rpm
